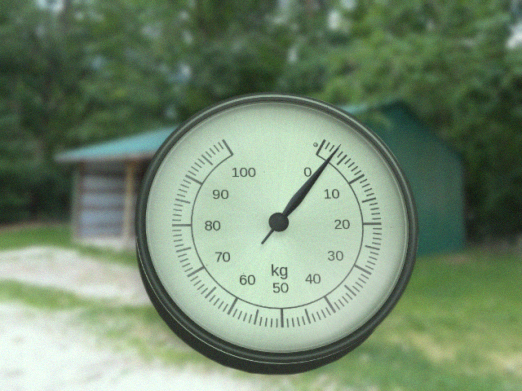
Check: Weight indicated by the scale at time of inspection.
3 kg
